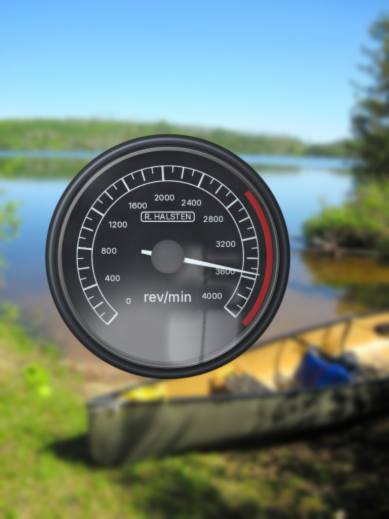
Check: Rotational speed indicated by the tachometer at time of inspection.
3550 rpm
